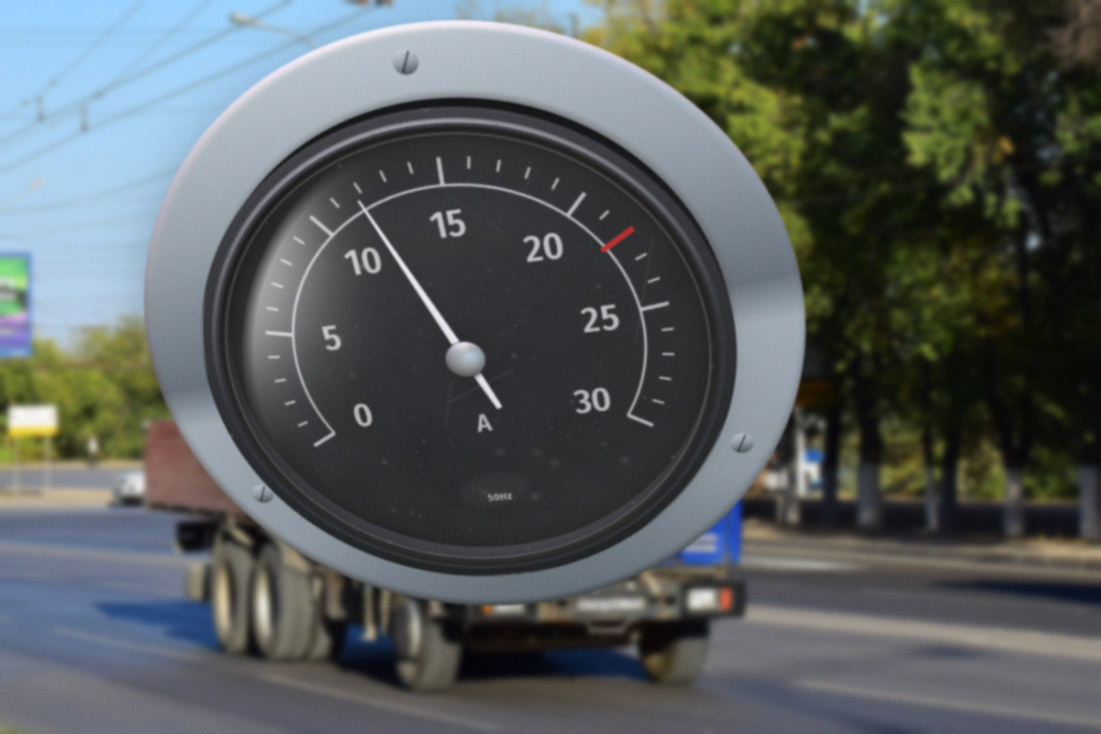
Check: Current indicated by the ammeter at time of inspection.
12 A
